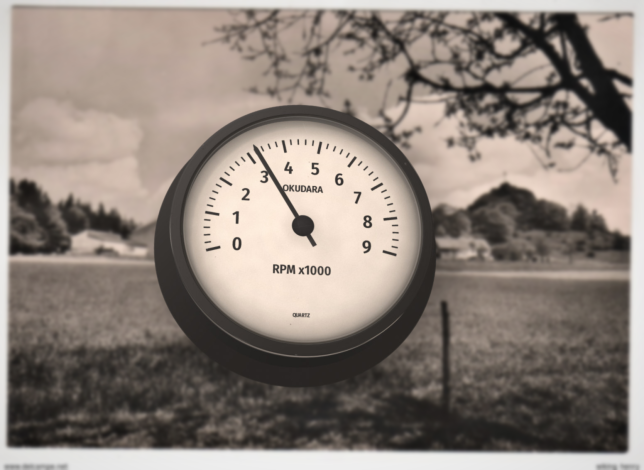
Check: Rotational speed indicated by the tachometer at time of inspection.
3200 rpm
